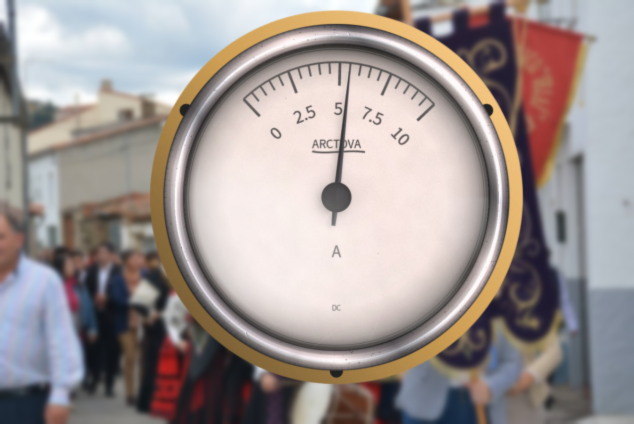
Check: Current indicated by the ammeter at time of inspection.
5.5 A
